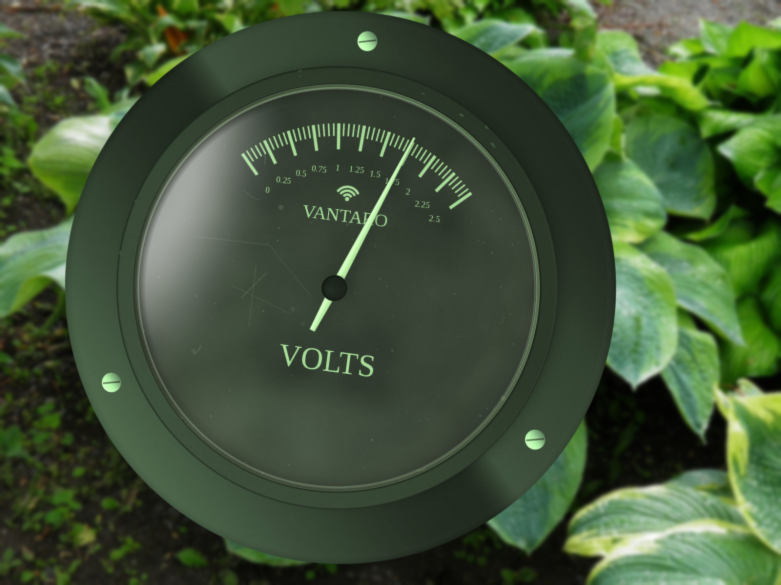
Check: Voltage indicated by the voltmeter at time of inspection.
1.75 V
